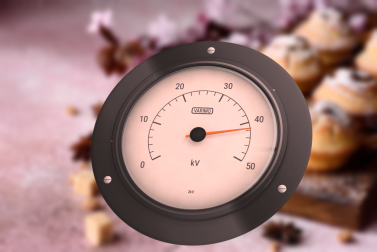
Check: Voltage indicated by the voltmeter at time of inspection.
42 kV
